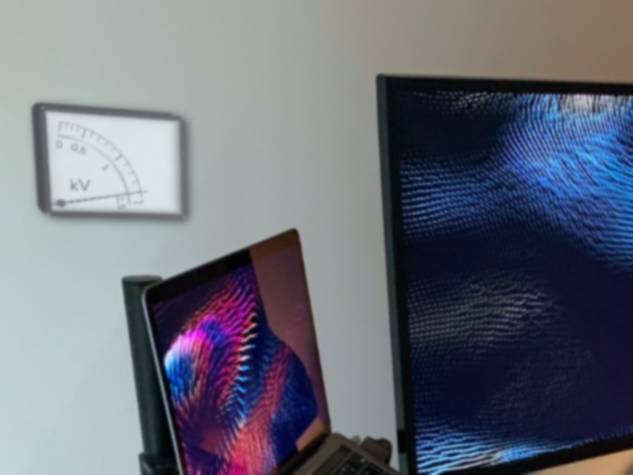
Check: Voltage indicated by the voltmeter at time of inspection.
1.4 kV
